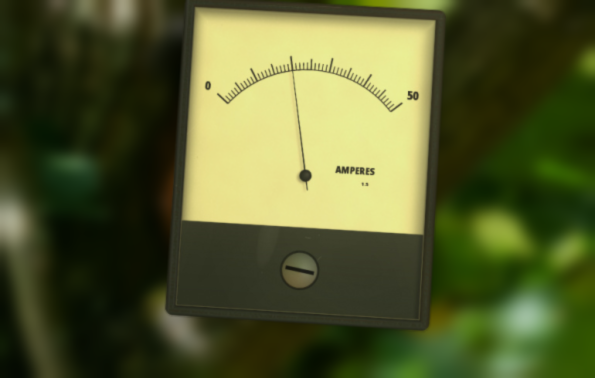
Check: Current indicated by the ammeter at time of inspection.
20 A
